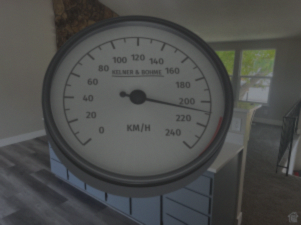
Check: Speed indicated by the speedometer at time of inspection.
210 km/h
